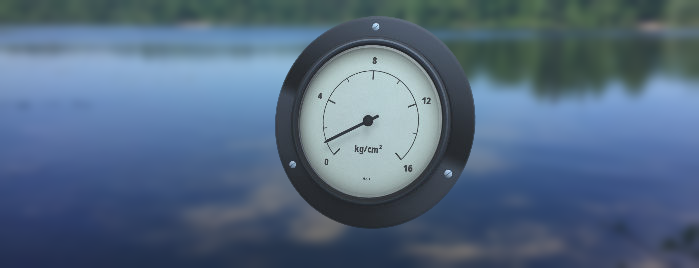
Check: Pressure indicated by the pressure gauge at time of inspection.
1 kg/cm²
